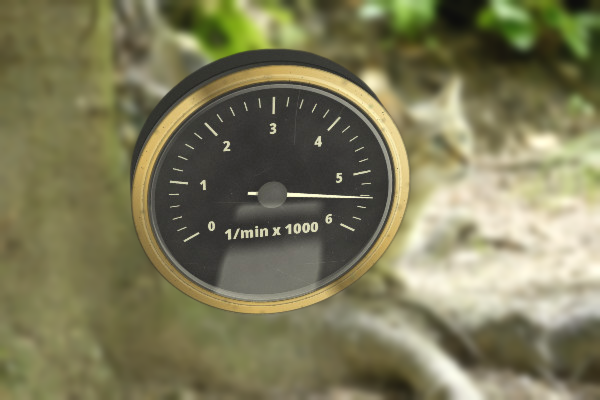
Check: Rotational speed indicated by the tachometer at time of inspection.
5400 rpm
